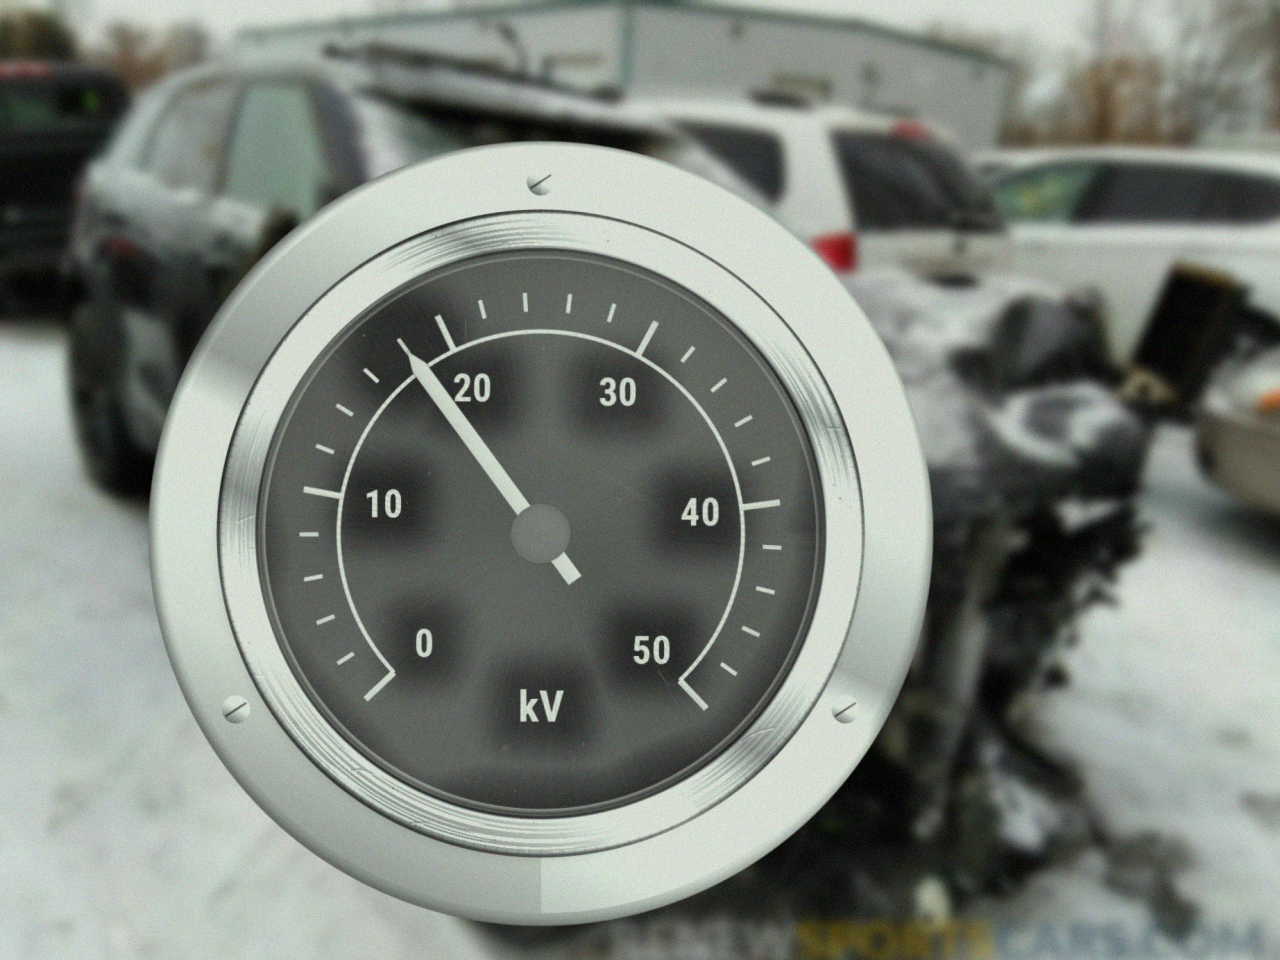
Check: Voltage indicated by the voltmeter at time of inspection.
18 kV
